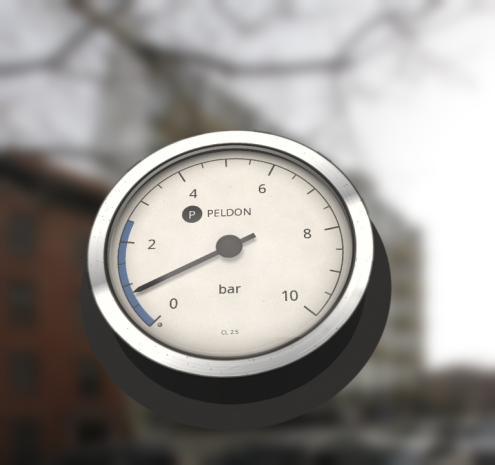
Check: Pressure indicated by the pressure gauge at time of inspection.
0.75 bar
